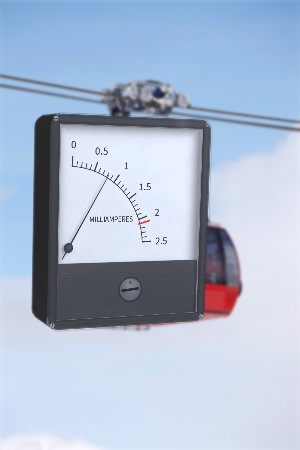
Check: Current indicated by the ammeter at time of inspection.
0.8 mA
